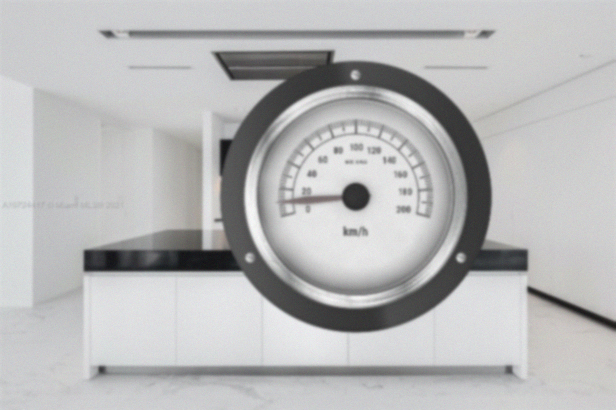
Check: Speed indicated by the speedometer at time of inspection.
10 km/h
